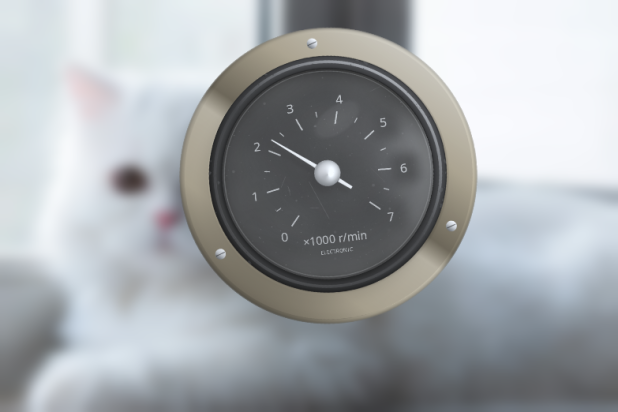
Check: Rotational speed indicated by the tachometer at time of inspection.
2250 rpm
